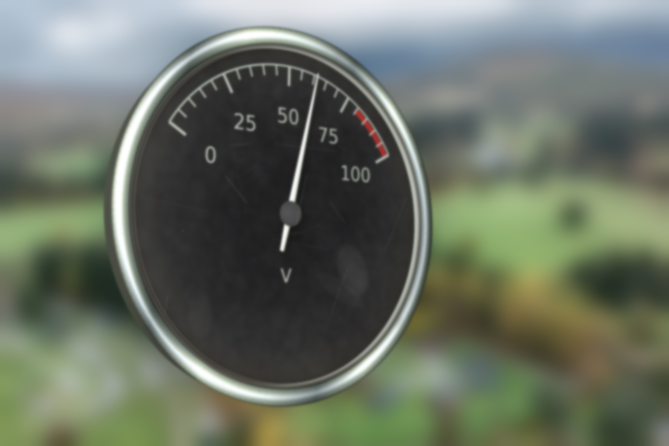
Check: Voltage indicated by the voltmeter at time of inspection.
60 V
